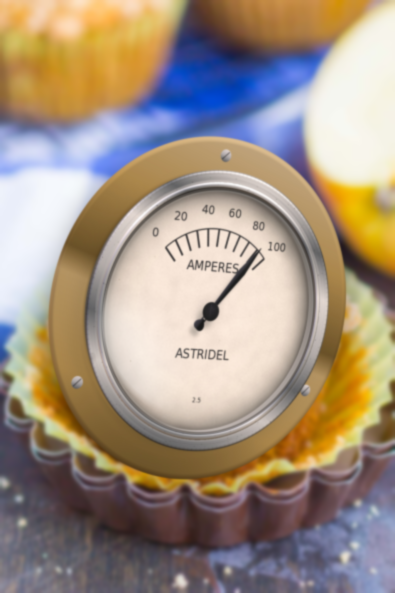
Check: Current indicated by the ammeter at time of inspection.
90 A
